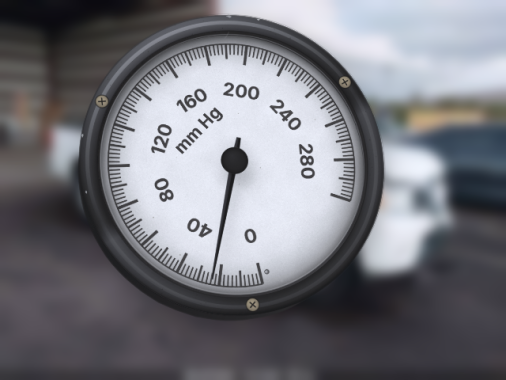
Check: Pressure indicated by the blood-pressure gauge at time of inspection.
24 mmHg
